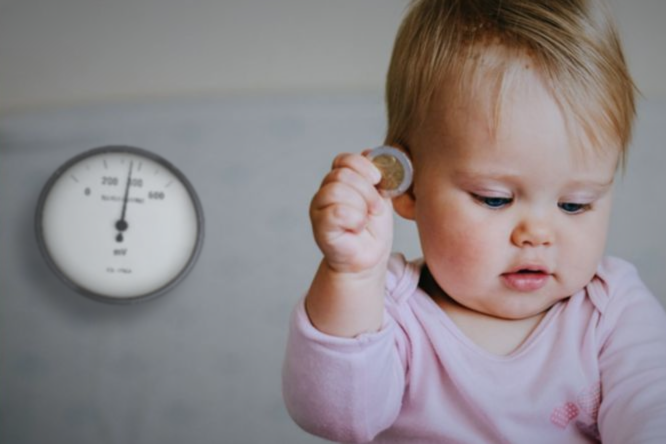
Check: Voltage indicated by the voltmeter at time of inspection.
350 mV
